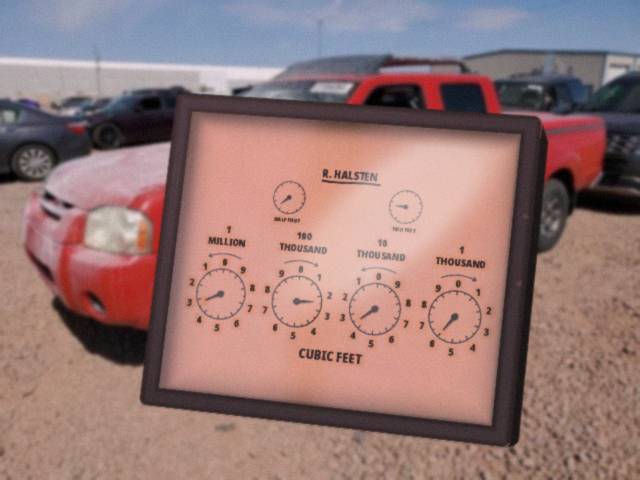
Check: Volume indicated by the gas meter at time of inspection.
323600 ft³
